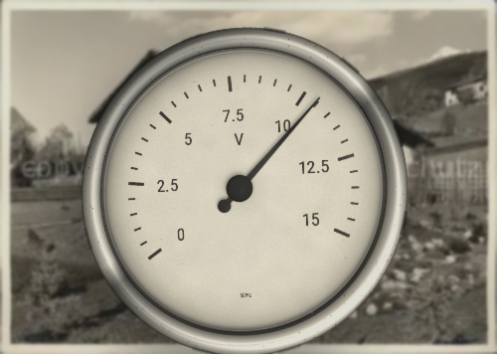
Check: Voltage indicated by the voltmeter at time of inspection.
10.5 V
